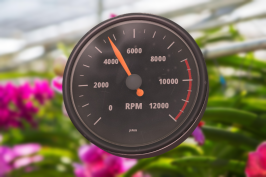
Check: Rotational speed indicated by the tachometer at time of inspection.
4750 rpm
